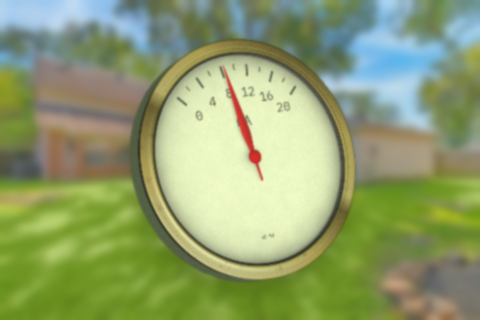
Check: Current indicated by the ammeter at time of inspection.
8 mA
